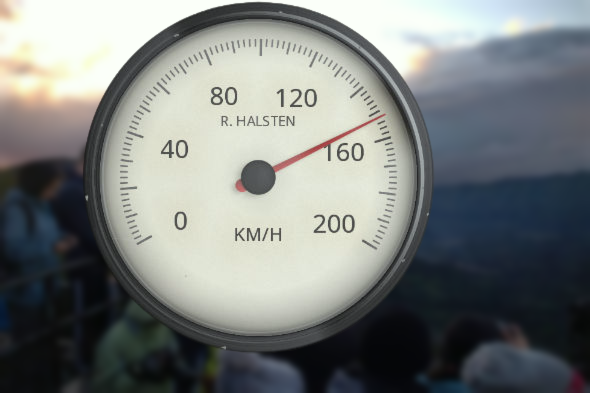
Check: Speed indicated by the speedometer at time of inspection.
152 km/h
